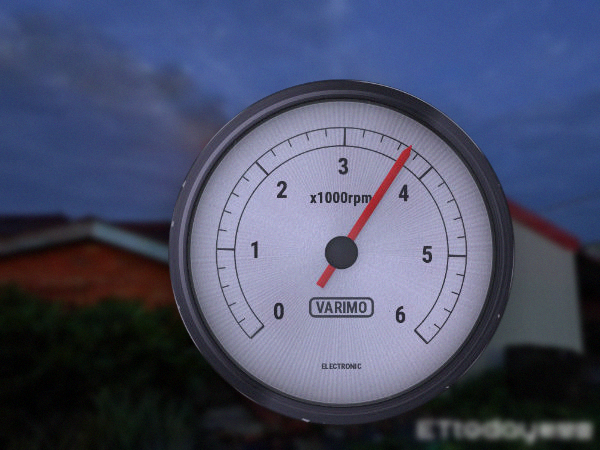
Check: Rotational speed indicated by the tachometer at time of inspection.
3700 rpm
